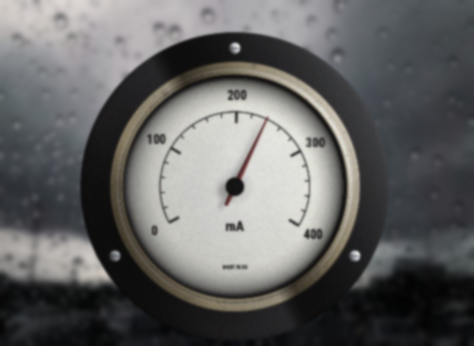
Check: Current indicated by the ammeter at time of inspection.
240 mA
